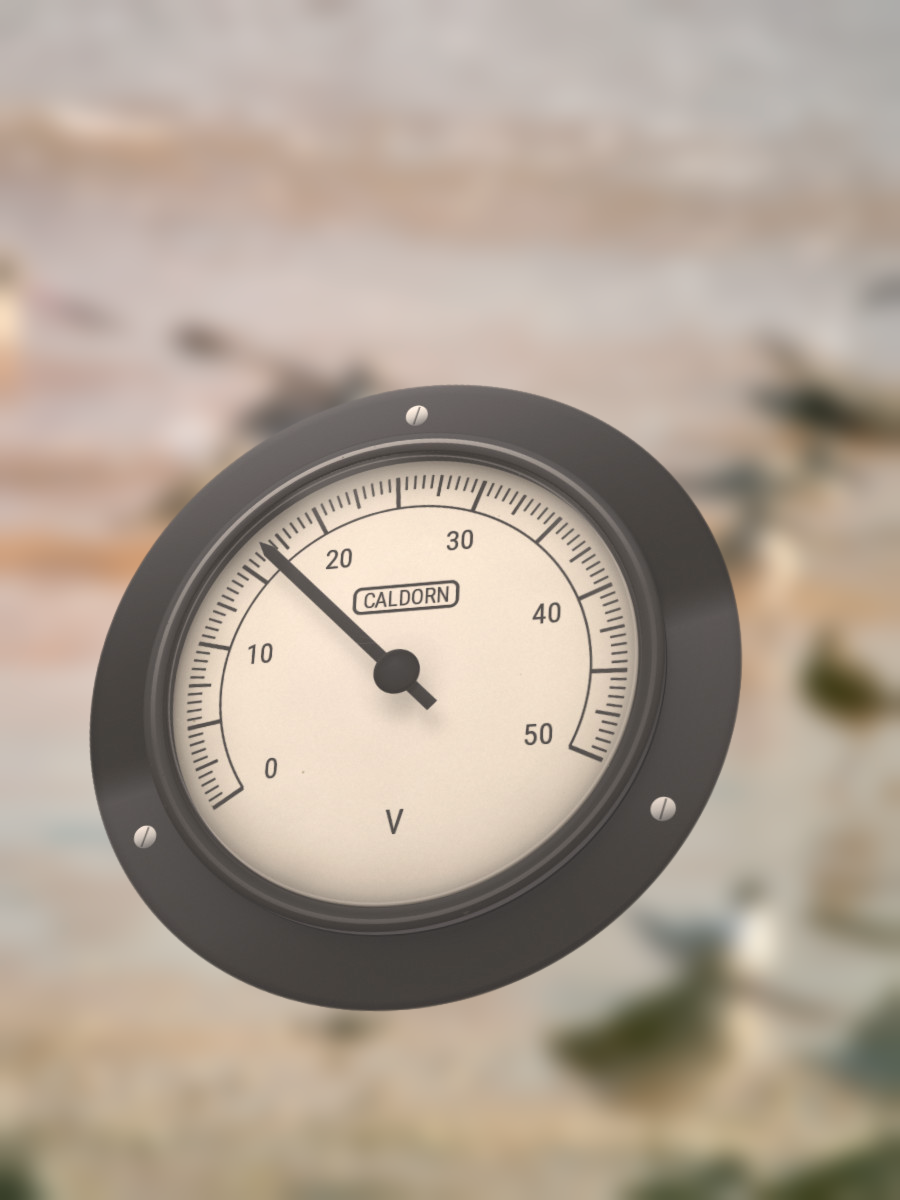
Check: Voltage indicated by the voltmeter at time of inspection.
16.5 V
